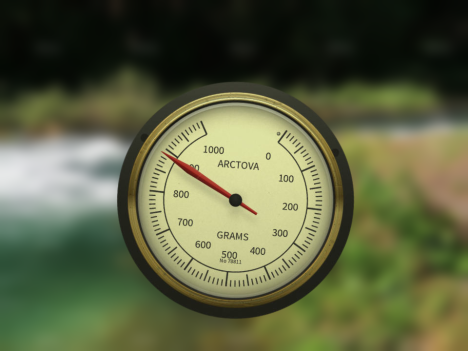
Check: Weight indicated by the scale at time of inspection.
890 g
